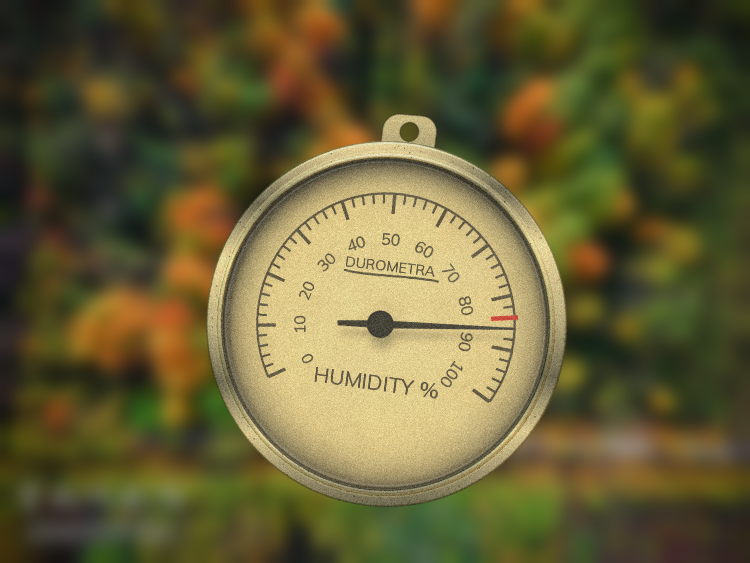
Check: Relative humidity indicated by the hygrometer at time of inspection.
86 %
